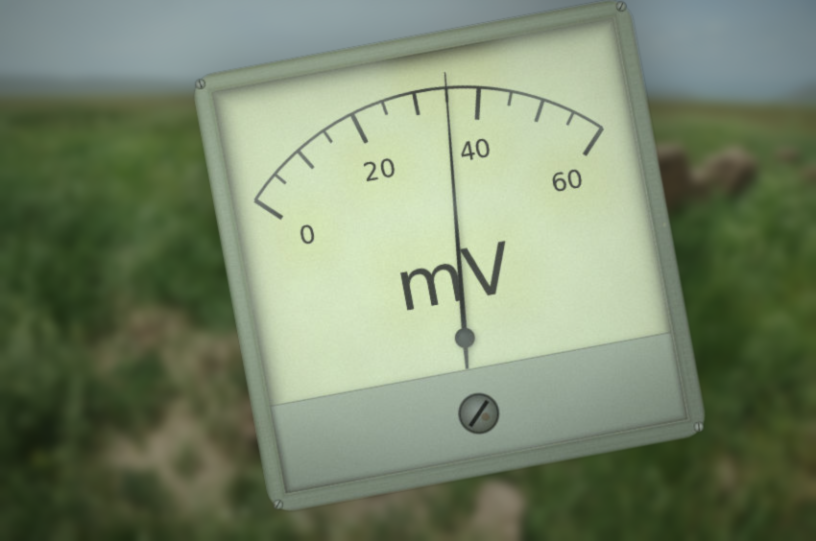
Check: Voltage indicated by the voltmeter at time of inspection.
35 mV
